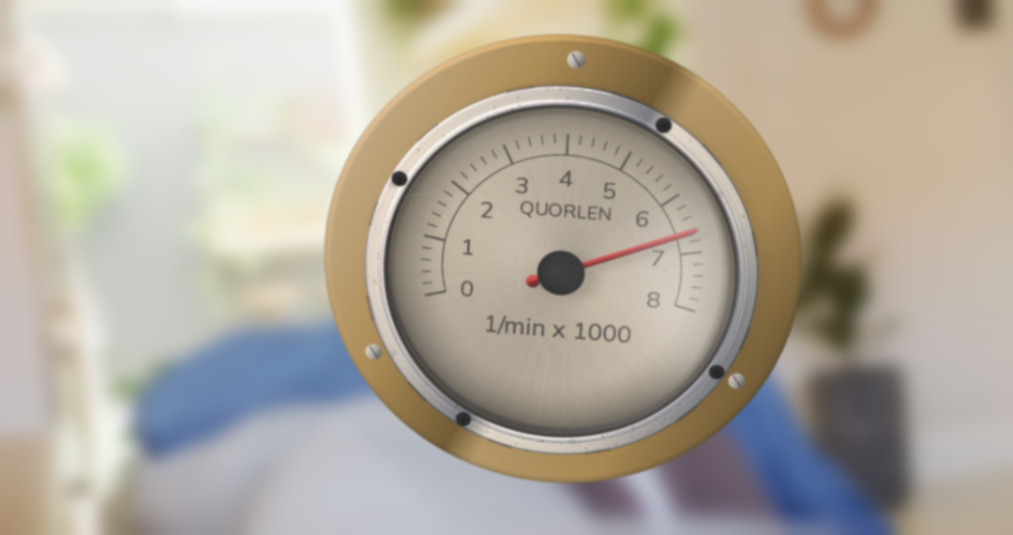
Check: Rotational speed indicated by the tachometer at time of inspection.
6600 rpm
